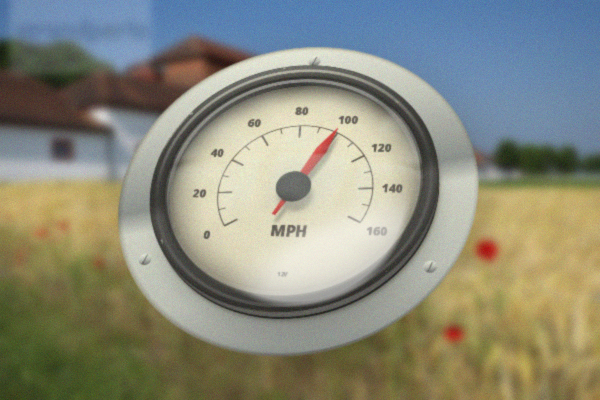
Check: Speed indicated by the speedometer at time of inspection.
100 mph
